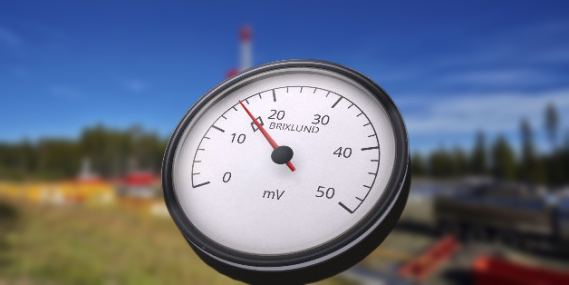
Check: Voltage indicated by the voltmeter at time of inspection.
15 mV
